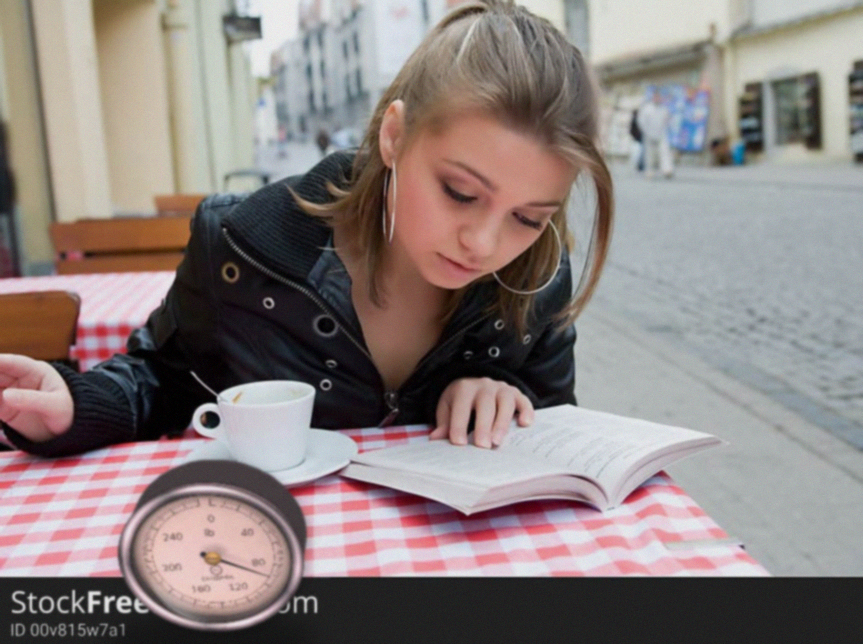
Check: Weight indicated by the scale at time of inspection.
90 lb
